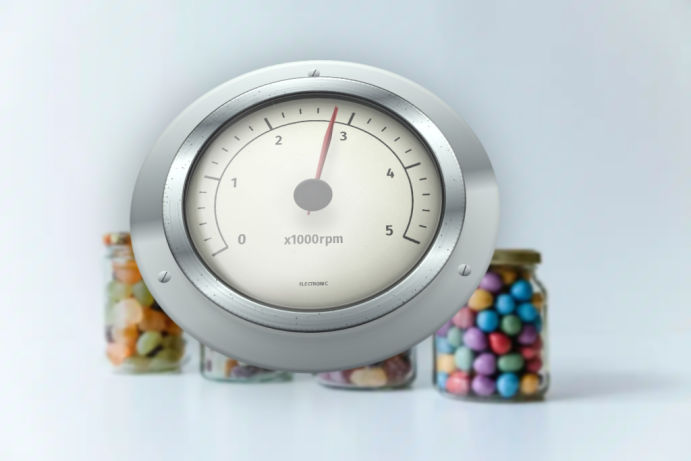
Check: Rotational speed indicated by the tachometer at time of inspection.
2800 rpm
